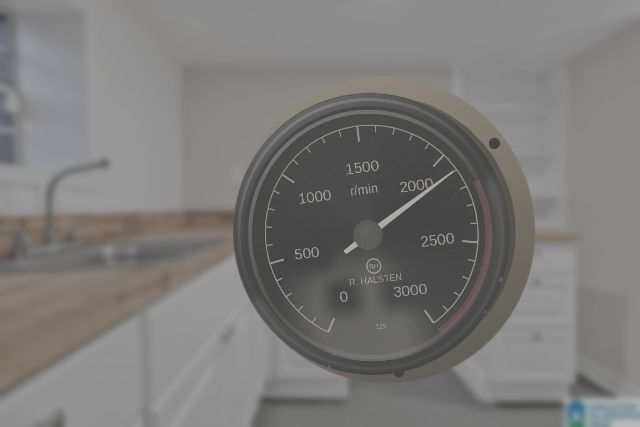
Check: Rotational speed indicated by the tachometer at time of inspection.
2100 rpm
